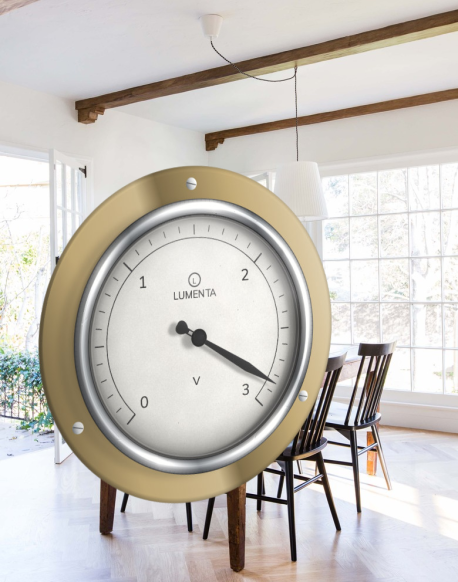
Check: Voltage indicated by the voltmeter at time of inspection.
2.85 V
